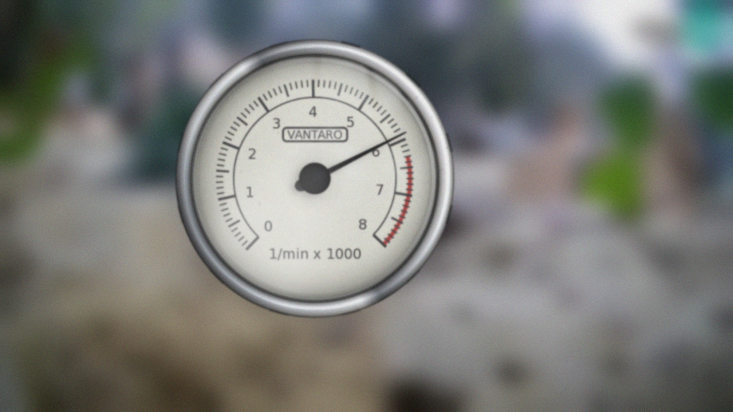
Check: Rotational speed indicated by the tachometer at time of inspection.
5900 rpm
